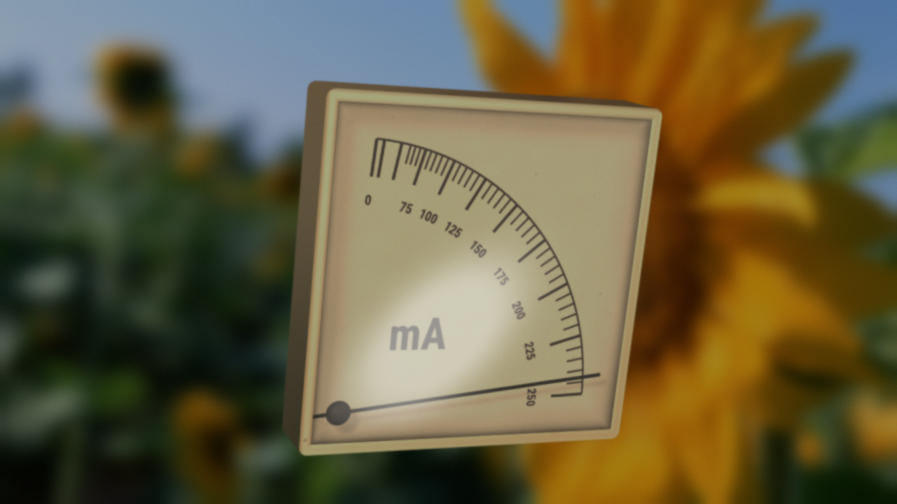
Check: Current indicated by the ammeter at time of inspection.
242.5 mA
